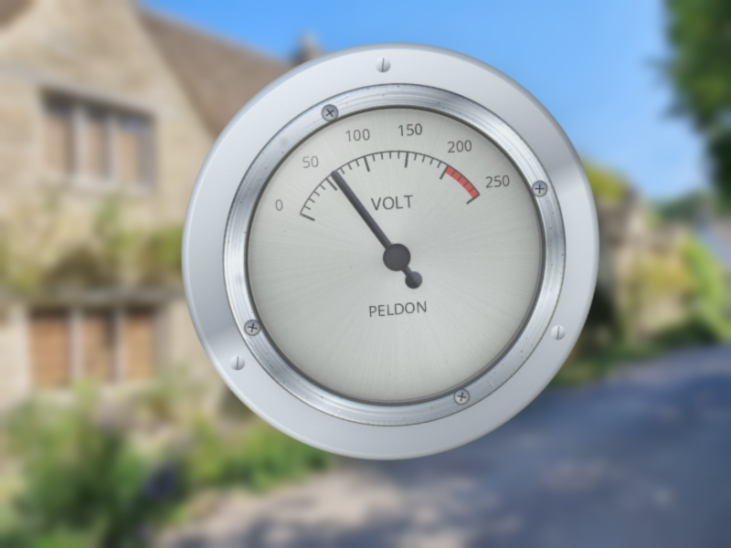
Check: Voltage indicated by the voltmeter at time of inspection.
60 V
